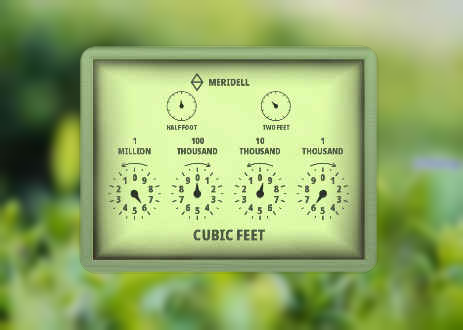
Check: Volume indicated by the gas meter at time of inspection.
599600 ft³
